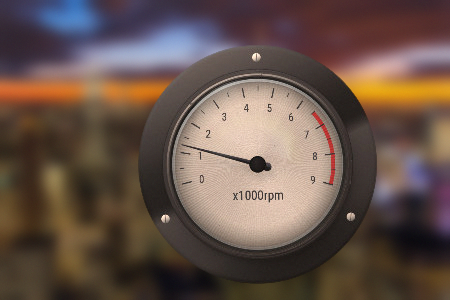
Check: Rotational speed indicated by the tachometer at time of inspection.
1250 rpm
